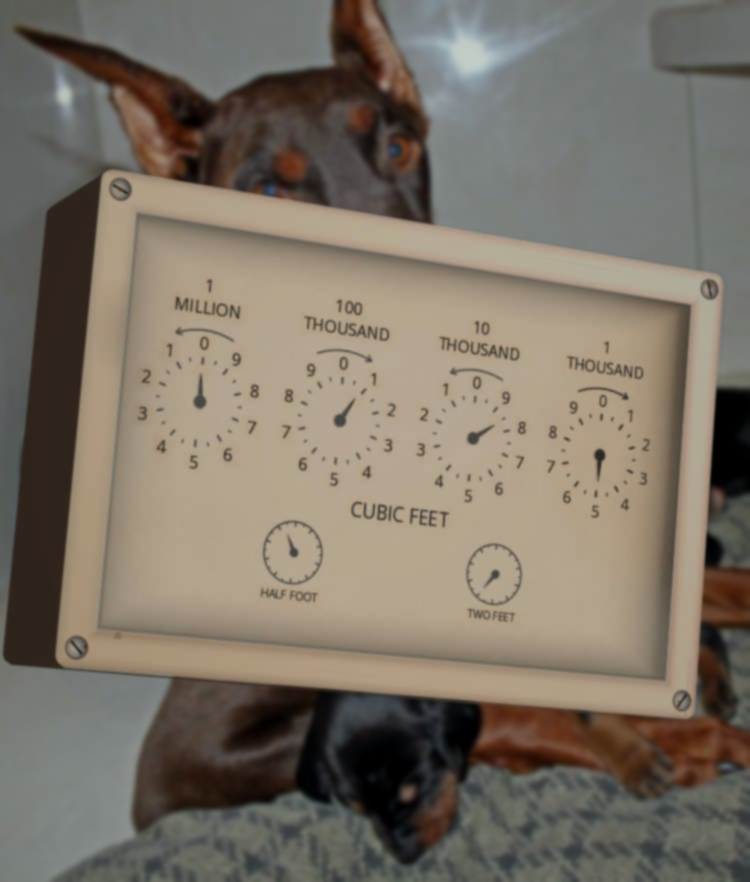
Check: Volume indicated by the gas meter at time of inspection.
8500 ft³
